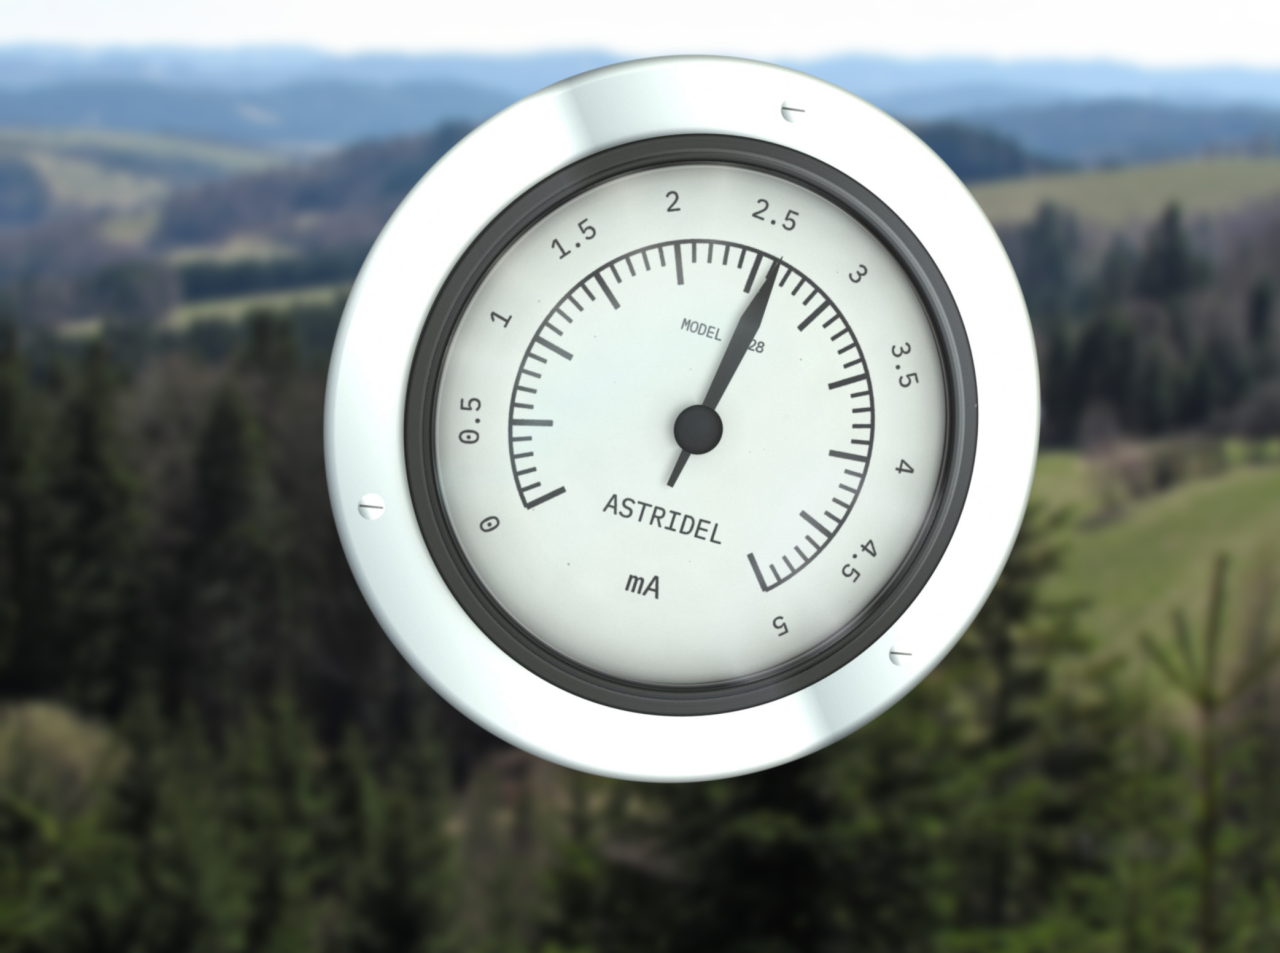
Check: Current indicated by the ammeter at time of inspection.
2.6 mA
